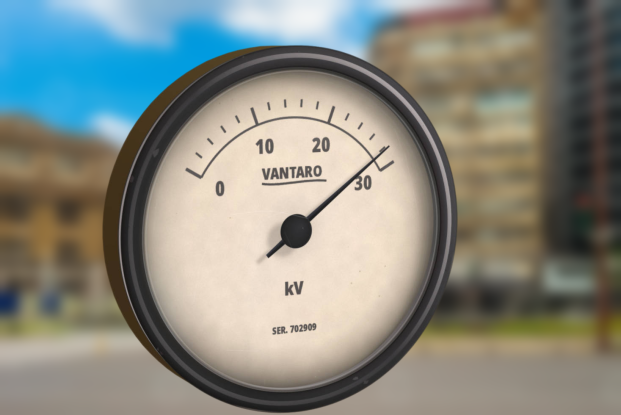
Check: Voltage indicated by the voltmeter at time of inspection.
28 kV
